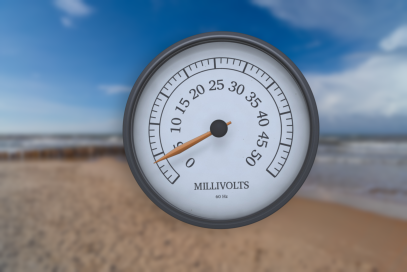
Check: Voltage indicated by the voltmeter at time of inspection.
4 mV
